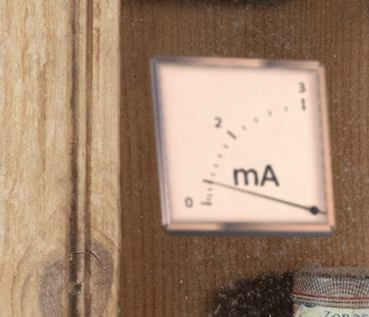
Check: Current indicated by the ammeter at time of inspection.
1 mA
